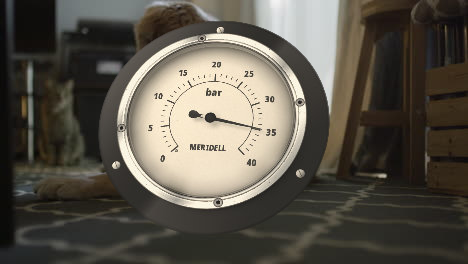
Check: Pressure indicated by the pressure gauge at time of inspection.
35 bar
